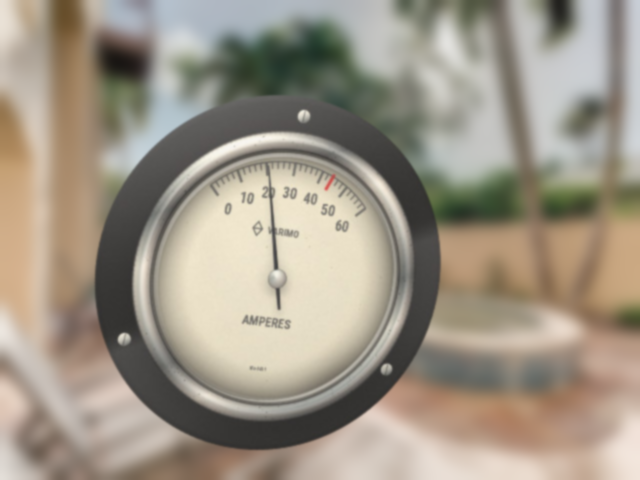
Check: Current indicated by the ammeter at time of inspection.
20 A
